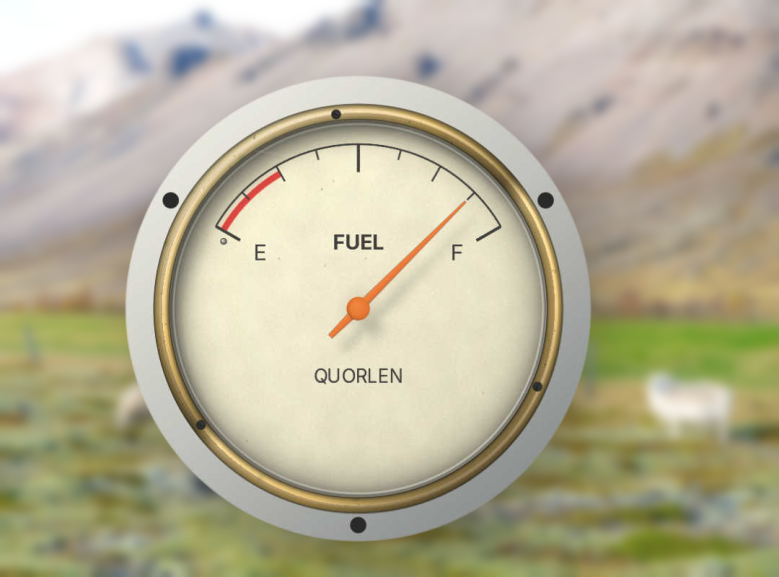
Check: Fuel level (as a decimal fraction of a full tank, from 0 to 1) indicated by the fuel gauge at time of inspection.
0.875
